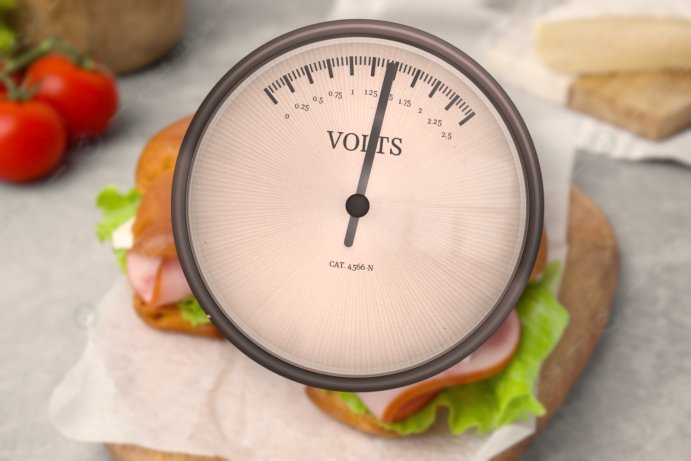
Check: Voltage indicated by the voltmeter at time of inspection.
1.45 V
